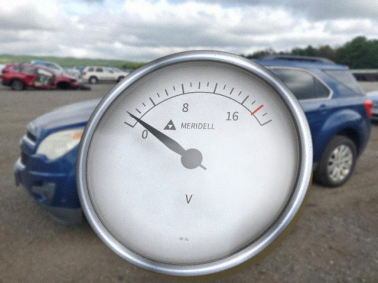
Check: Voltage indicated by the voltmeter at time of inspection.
1 V
